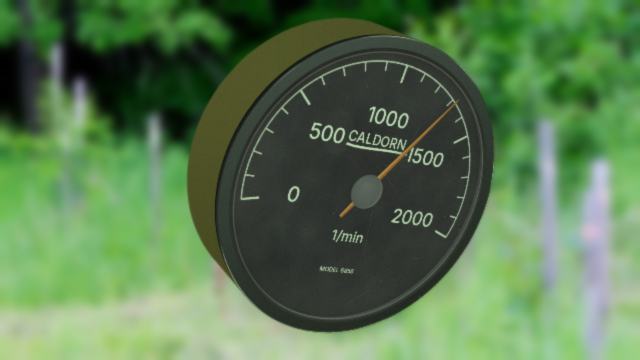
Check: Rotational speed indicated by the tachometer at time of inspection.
1300 rpm
